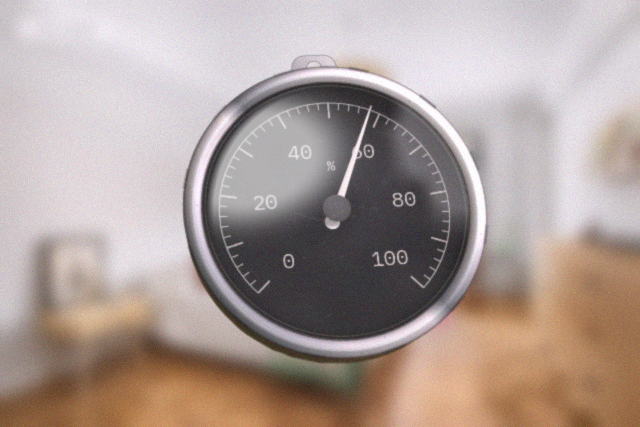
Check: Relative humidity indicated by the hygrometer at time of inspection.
58 %
